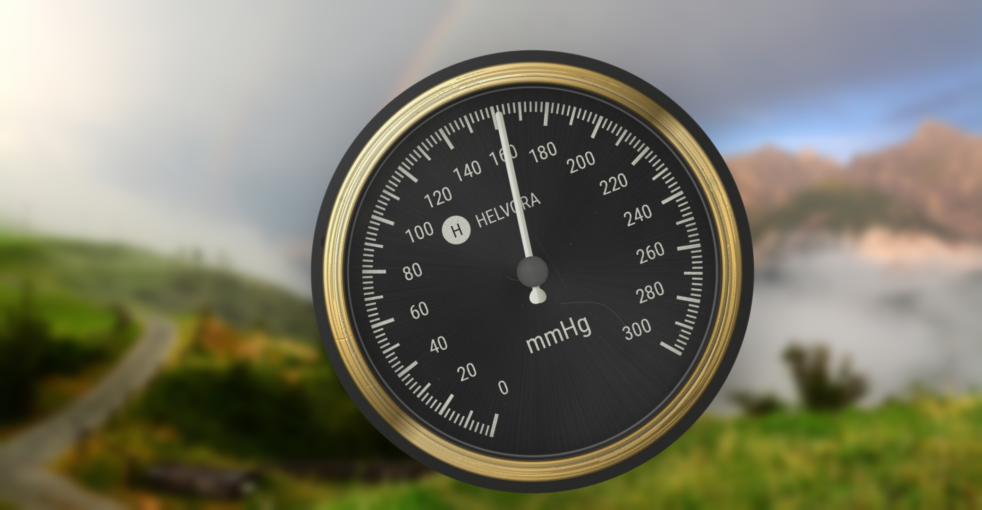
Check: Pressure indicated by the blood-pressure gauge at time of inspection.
162 mmHg
